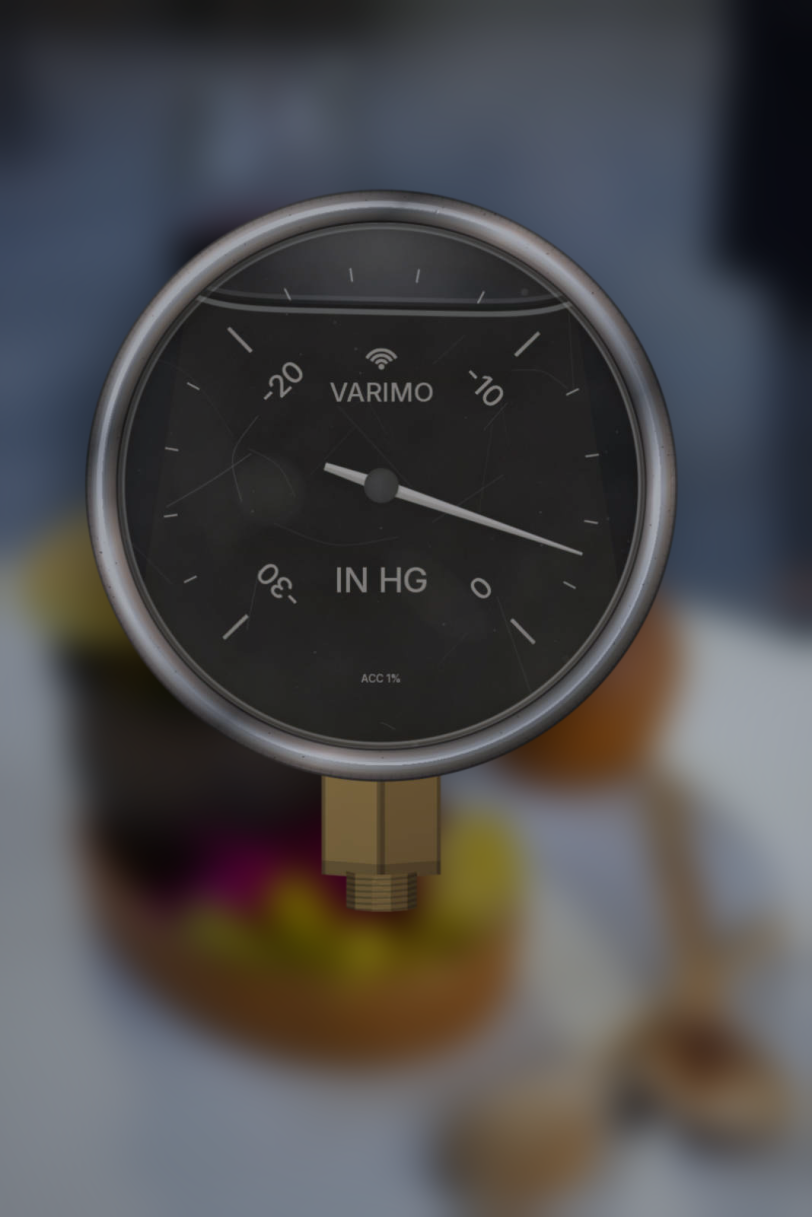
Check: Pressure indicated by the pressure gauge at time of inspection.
-3 inHg
